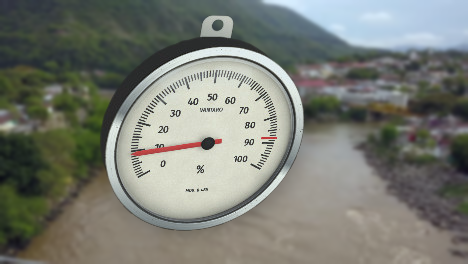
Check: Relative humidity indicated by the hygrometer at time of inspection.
10 %
